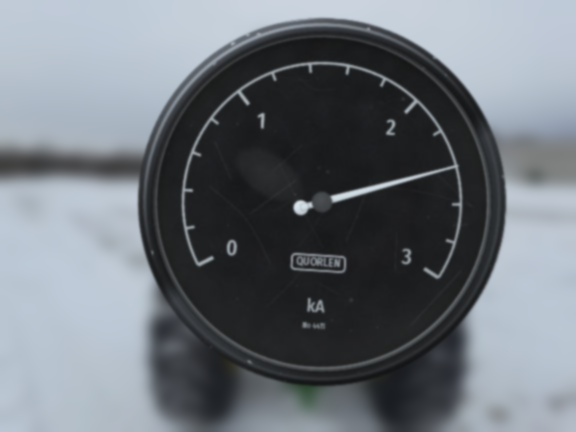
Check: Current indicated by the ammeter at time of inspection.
2.4 kA
